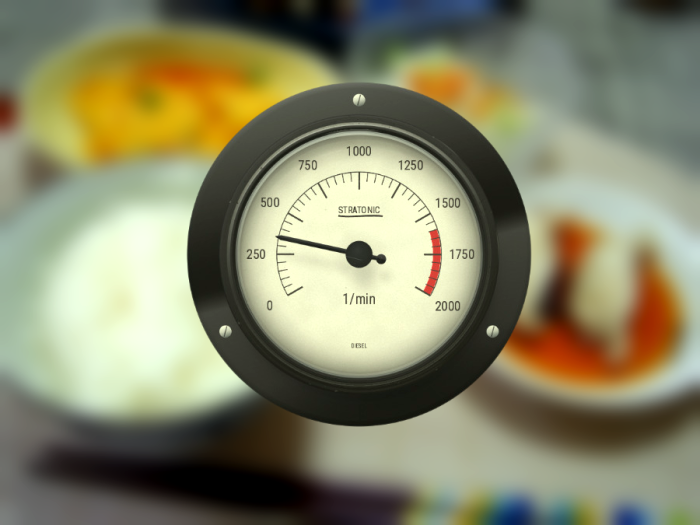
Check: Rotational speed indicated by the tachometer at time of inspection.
350 rpm
